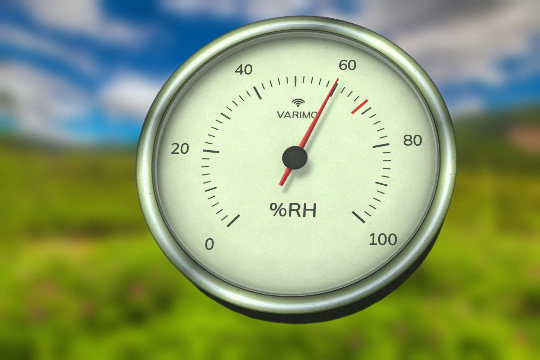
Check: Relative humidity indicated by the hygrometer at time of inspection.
60 %
